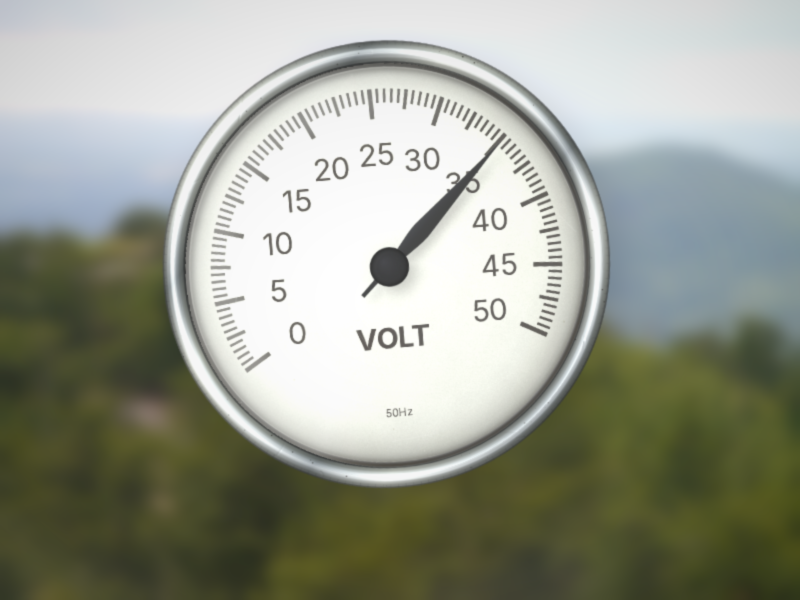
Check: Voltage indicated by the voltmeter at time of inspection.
35 V
